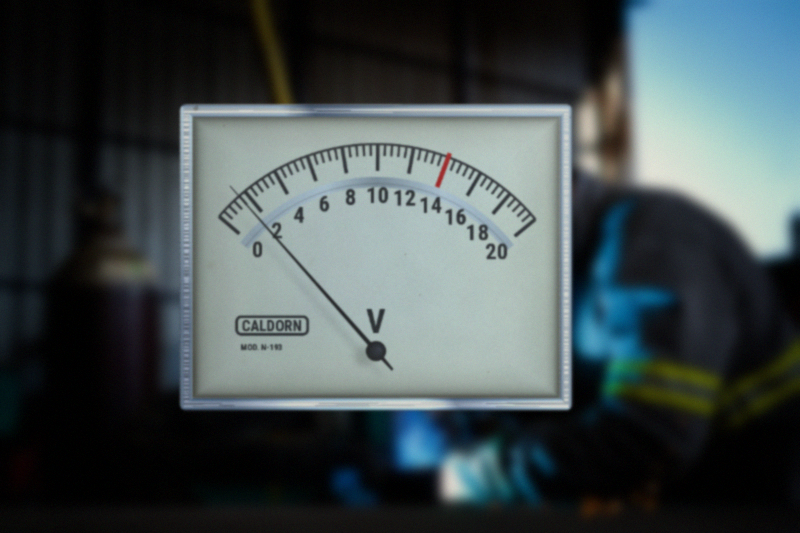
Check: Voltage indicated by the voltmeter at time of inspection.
1.6 V
